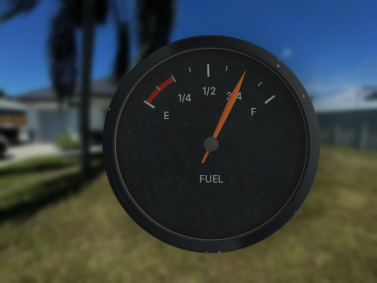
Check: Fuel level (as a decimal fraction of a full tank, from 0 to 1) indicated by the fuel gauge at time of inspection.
0.75
